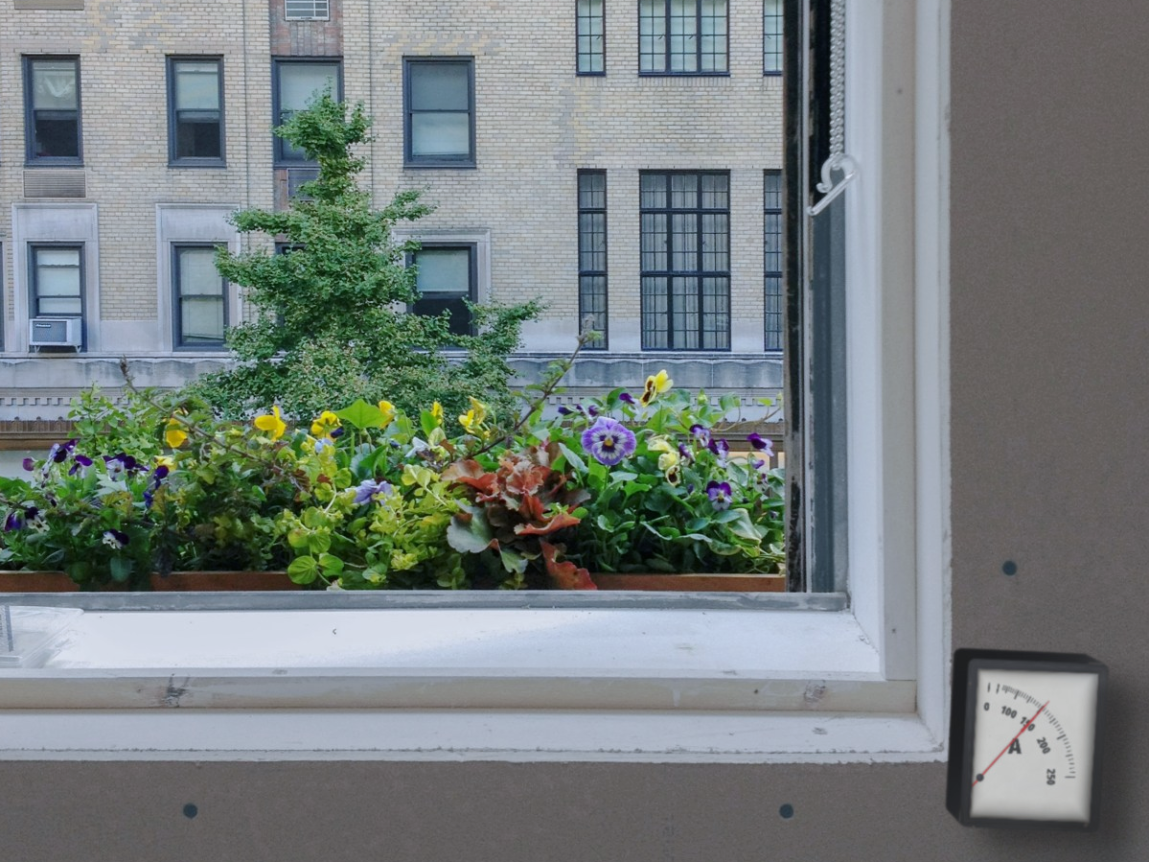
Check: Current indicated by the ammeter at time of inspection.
150 A
